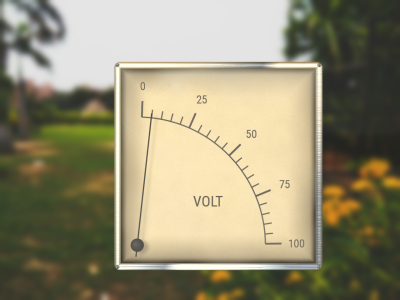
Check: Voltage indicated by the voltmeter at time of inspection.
5 V
